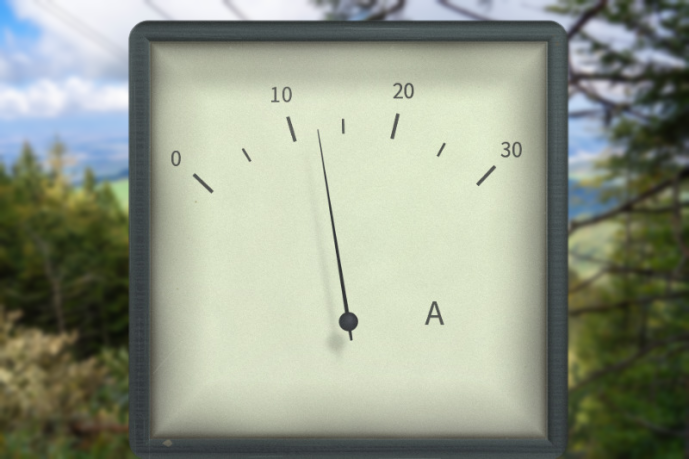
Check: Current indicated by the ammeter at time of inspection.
12.5 A
